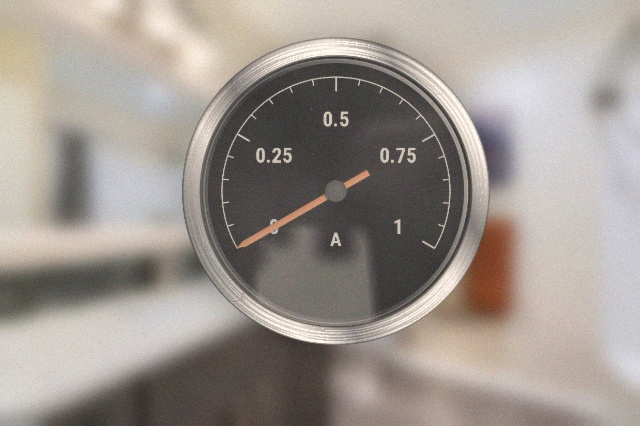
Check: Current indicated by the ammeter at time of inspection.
0 A
